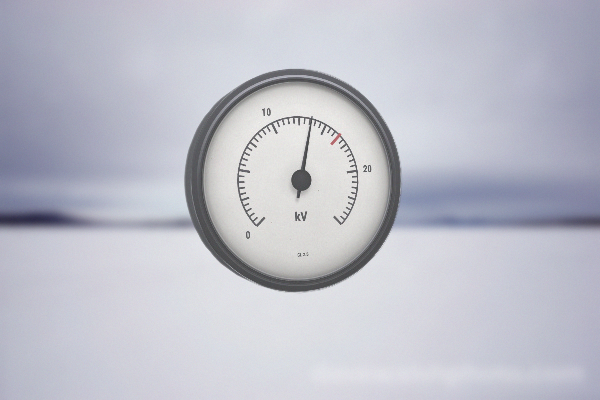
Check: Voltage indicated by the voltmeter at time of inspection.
13.5 kV
